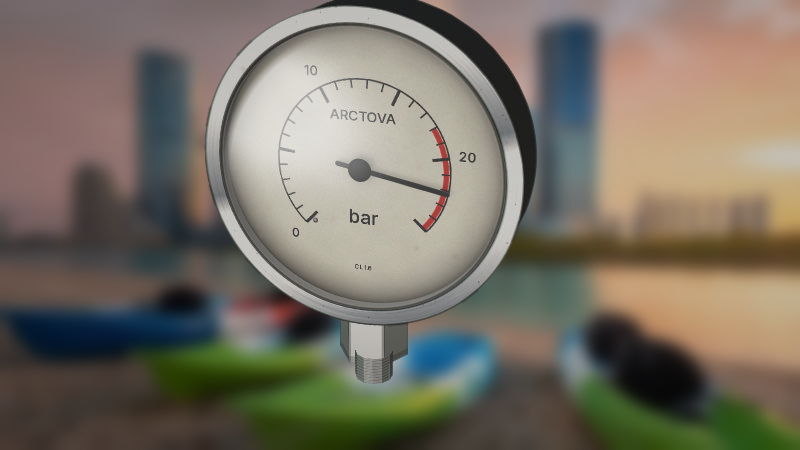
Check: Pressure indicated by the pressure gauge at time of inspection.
22 bar
